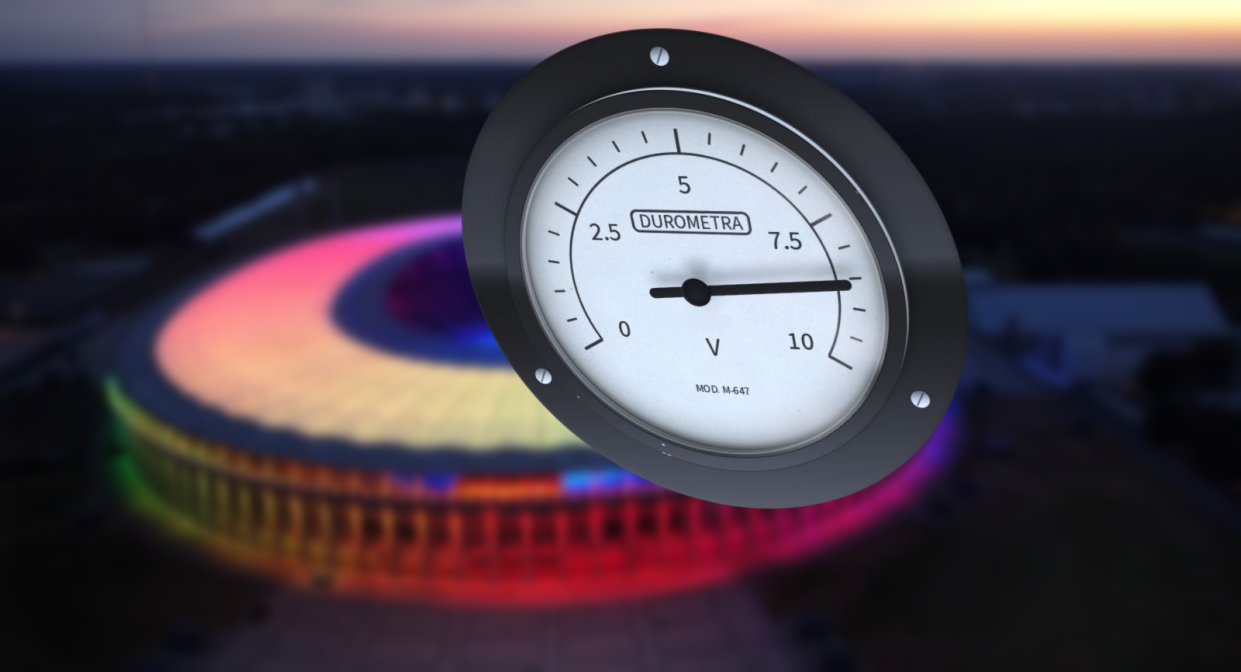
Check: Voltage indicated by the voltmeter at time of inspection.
8.5 V
